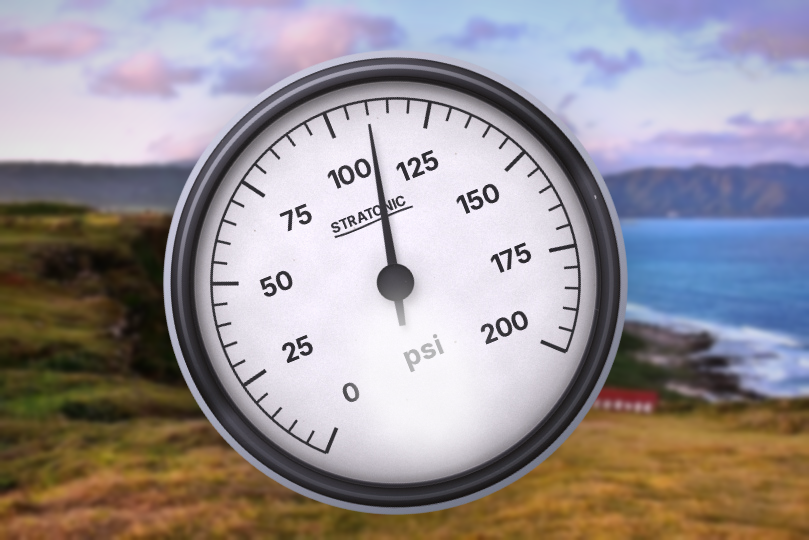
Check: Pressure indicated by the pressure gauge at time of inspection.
110 psi
